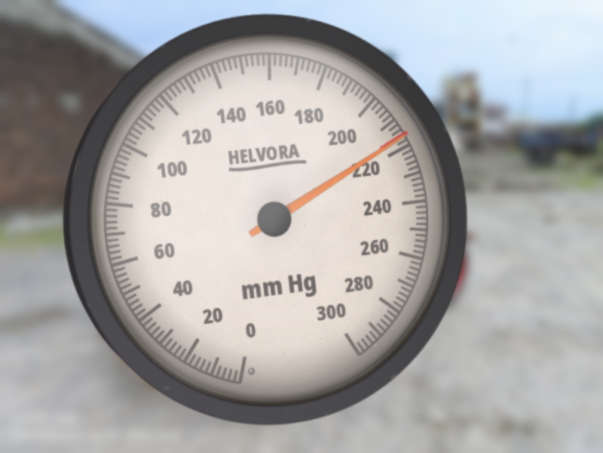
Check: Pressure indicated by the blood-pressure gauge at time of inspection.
216 mmHg
